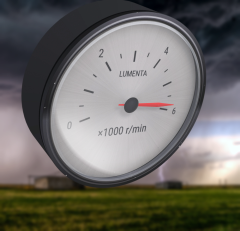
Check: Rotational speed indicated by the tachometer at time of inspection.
5750 rpm
